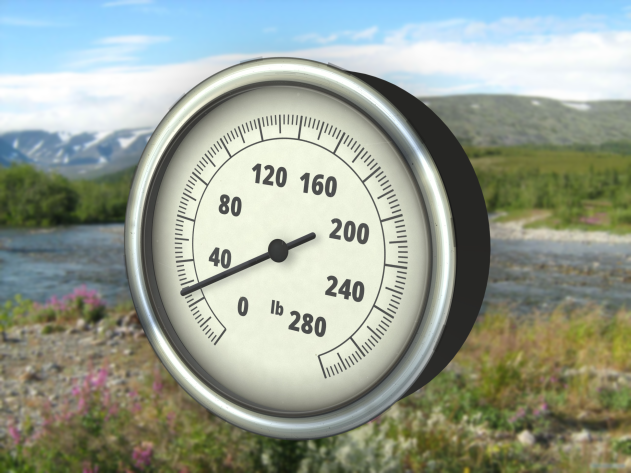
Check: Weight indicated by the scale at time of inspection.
26 lb
